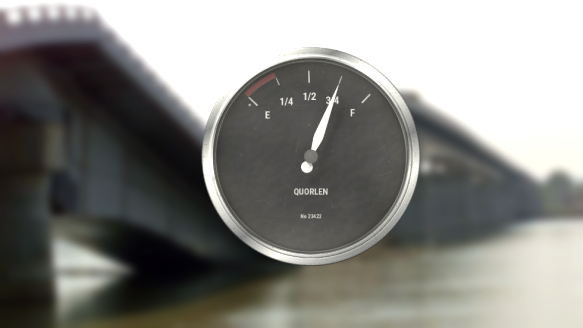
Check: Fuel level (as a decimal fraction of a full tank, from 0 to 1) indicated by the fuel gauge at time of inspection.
0.75
